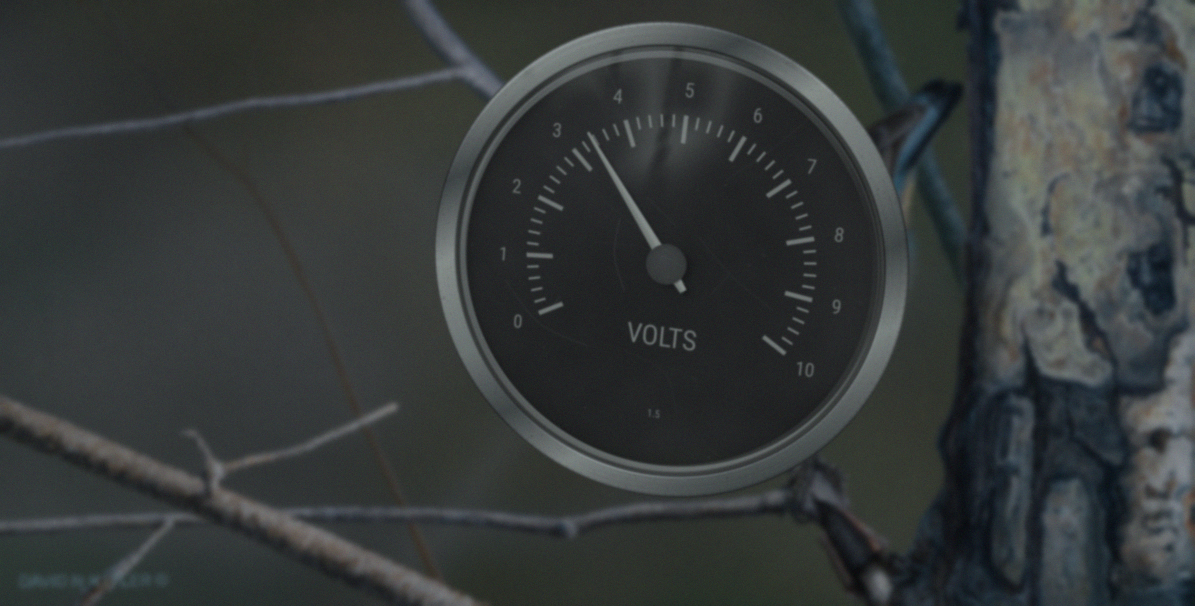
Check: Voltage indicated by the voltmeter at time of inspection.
3.4 V
